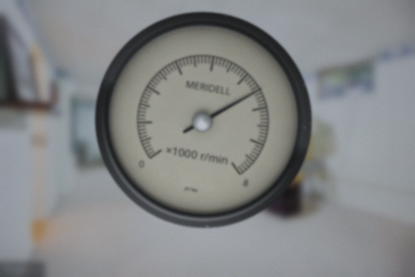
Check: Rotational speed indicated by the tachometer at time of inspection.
5500 rpm
